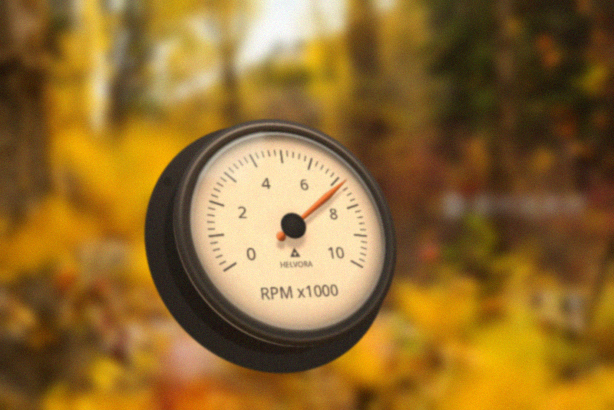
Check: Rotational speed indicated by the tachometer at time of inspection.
7200 rpm
